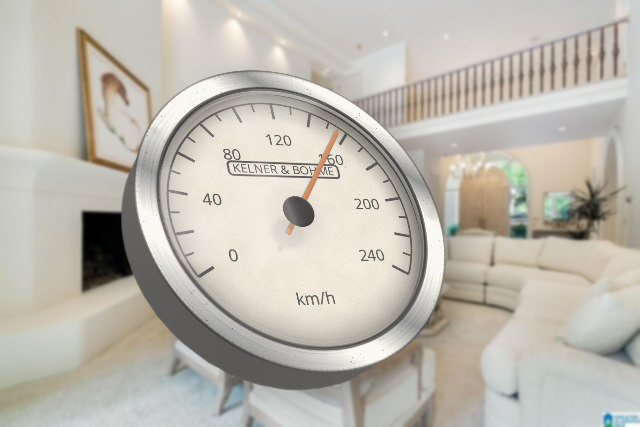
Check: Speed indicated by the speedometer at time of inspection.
155 km/h
